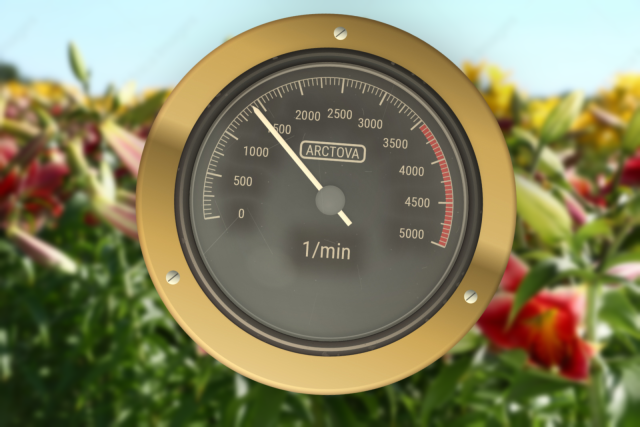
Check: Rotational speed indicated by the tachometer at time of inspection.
1400 rpm
